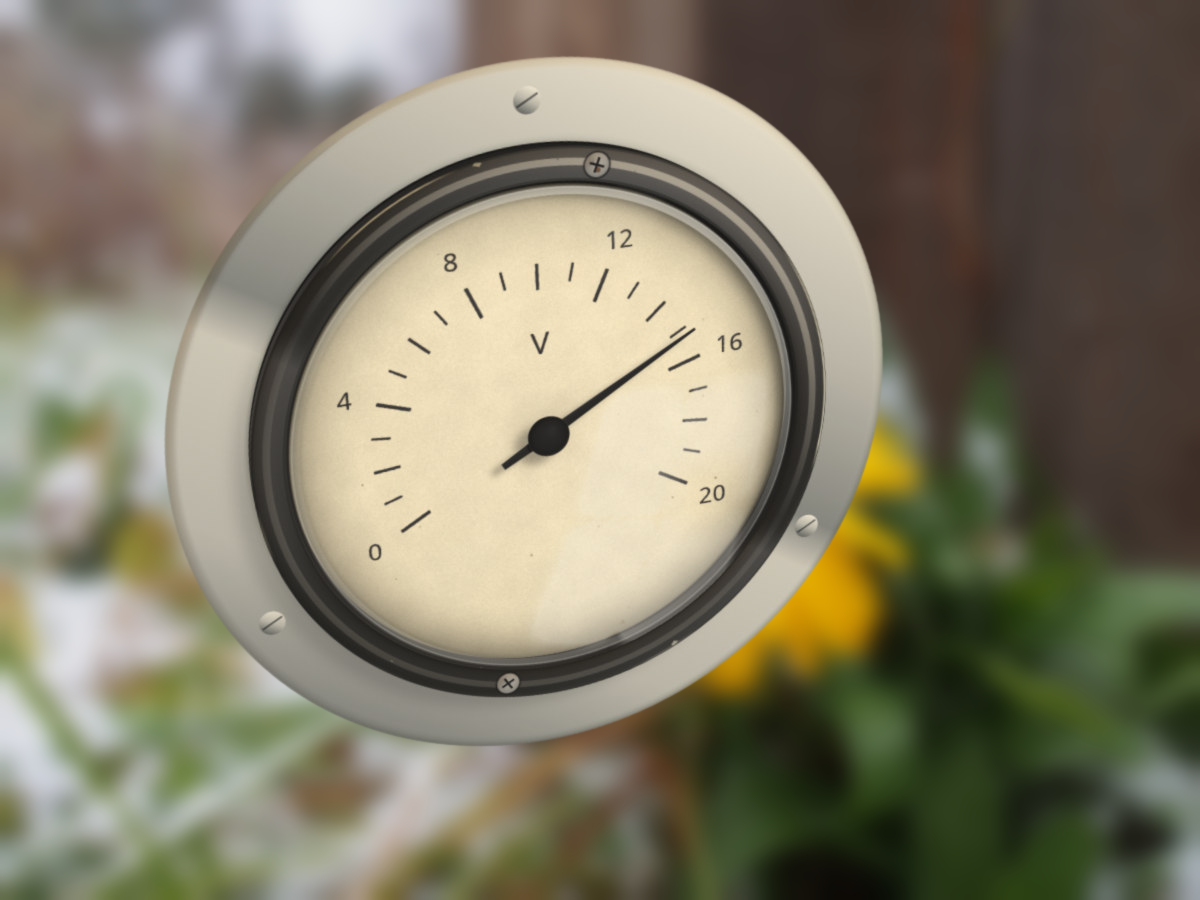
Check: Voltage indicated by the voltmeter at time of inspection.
15 V
